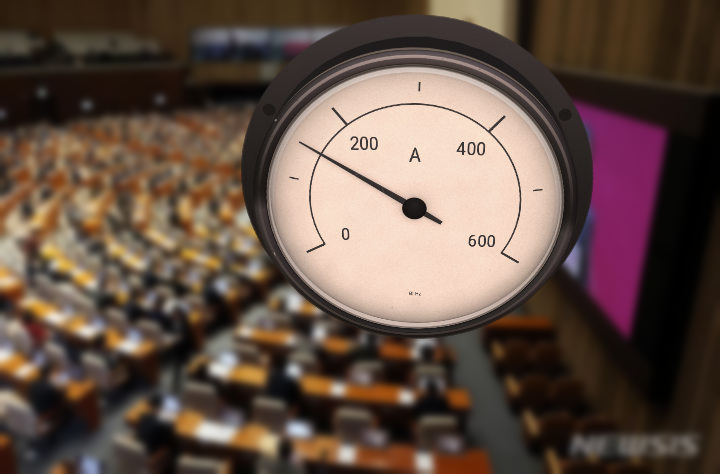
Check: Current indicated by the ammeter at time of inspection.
150 A
